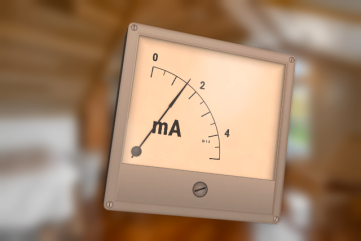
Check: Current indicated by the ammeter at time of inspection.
1.5 mA
